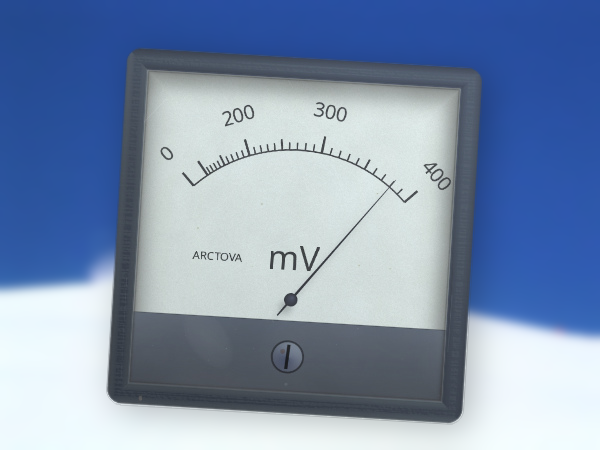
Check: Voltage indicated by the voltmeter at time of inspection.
380 mV
